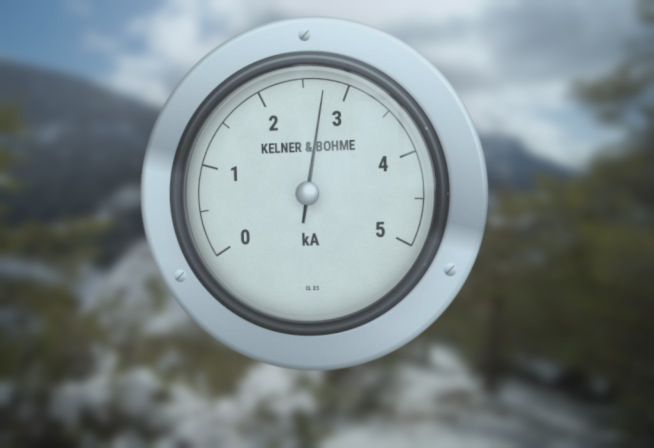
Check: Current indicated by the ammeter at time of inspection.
2.75 kA
